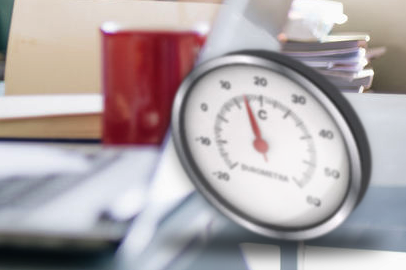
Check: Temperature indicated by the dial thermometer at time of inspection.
15 °C
